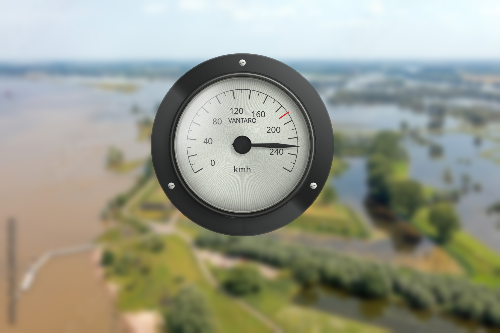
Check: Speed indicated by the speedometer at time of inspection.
230 km/h
